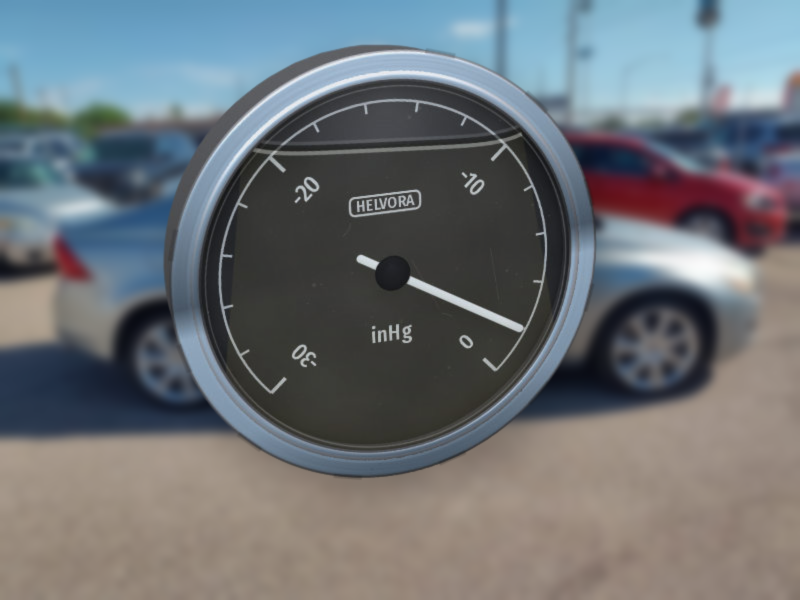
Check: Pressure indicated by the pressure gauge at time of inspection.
-2 inHg
